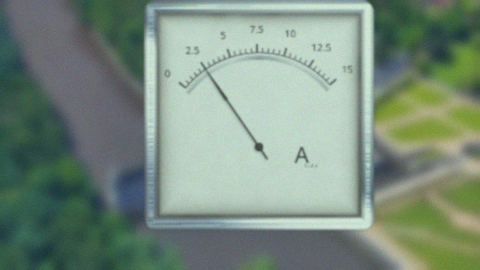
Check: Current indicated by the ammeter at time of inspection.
2.5 A
